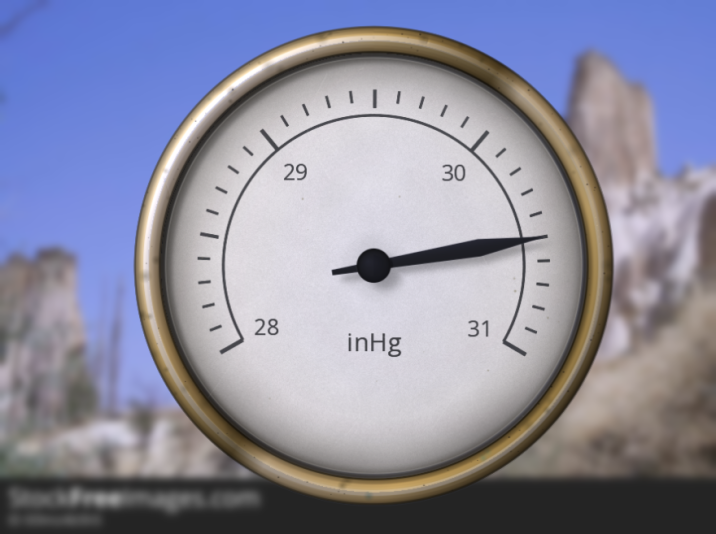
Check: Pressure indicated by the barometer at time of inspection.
30.5 inHg
